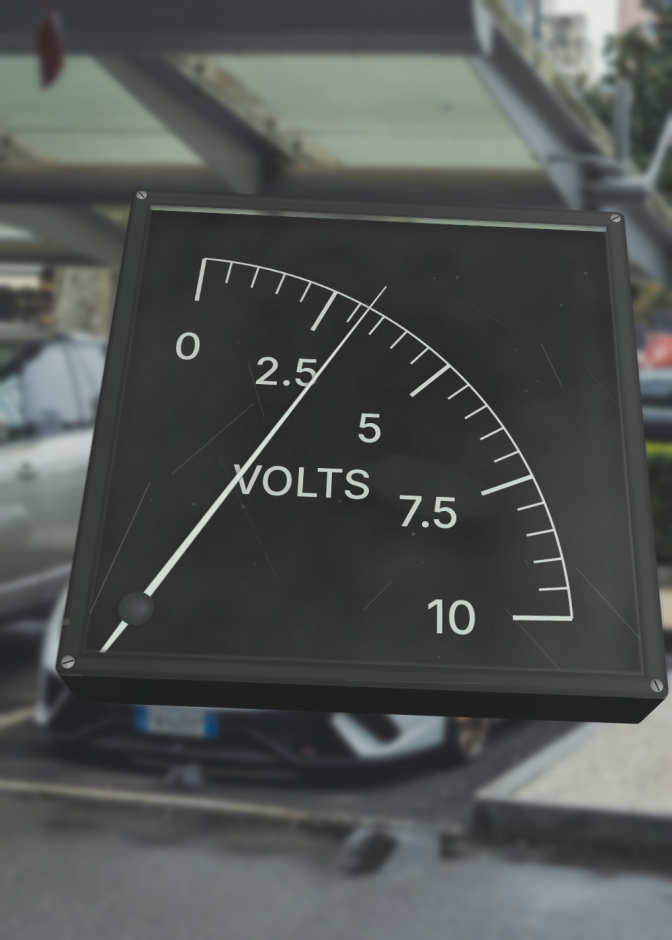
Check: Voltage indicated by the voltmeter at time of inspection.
3.25 V
